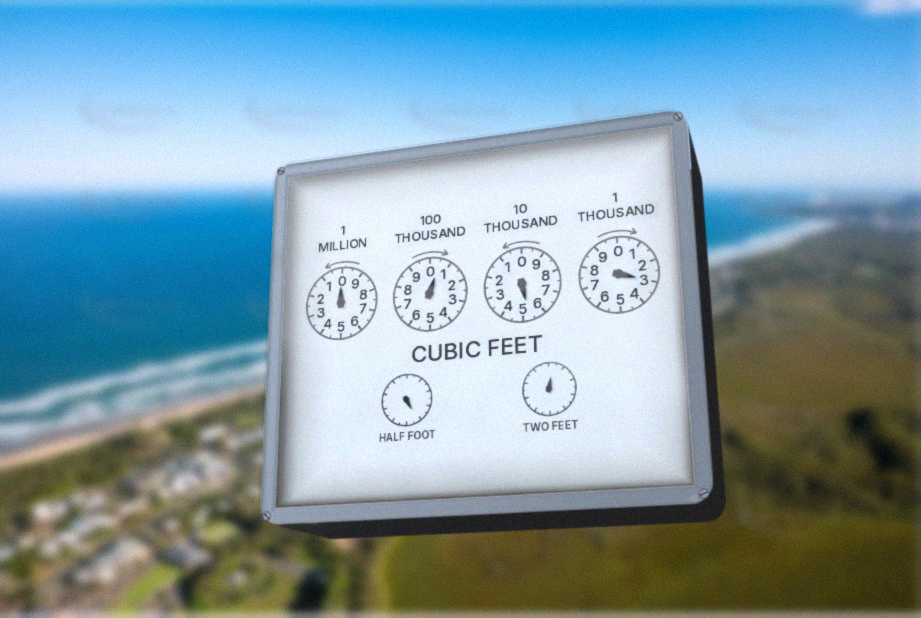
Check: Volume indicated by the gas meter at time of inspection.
5300 ft³
